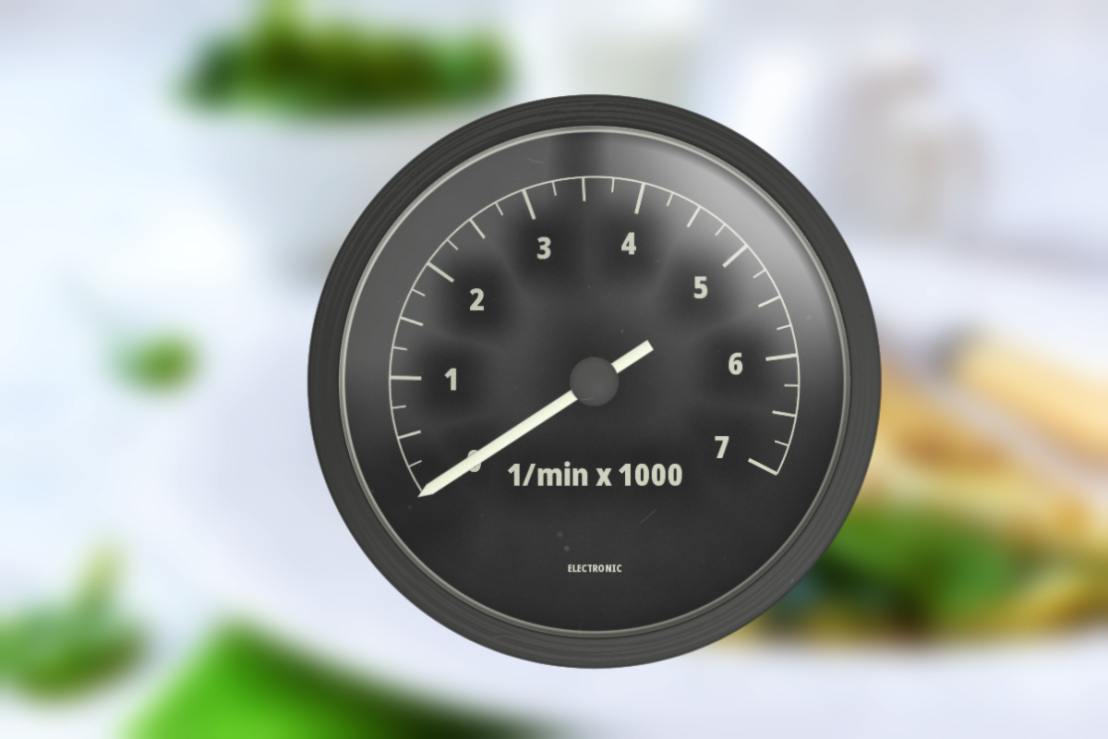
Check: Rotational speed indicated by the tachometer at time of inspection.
0 rpm
